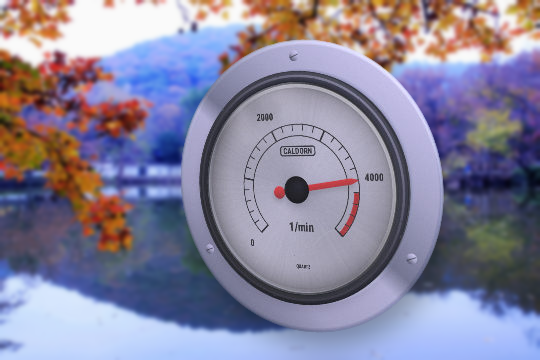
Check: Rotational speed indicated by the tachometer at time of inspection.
4000 rpm
